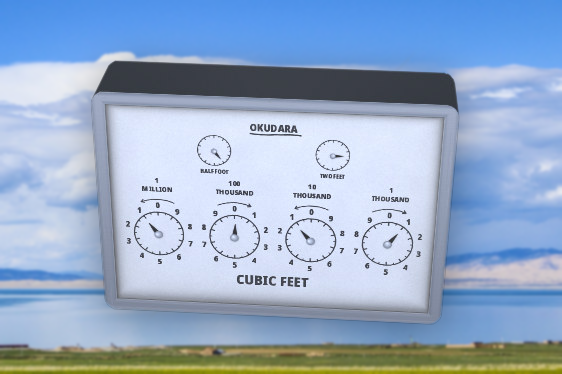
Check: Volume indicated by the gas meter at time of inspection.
101100 ft³
